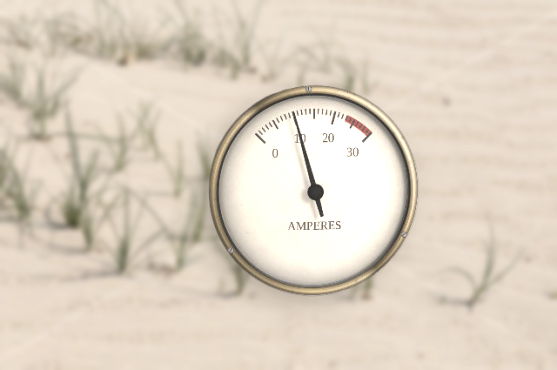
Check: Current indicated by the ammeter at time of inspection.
10 A
